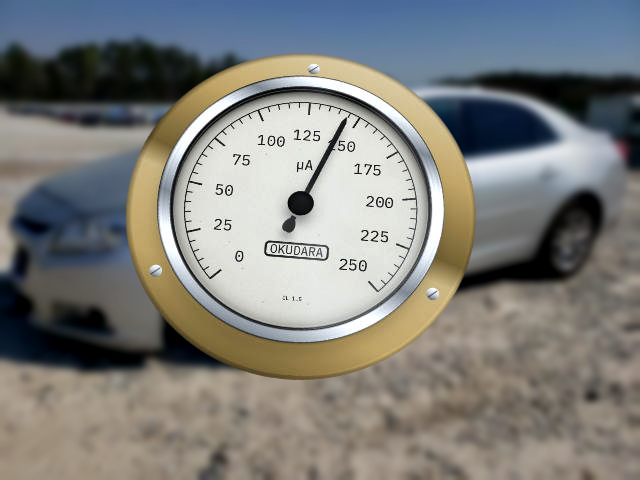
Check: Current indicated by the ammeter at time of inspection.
145 µA
